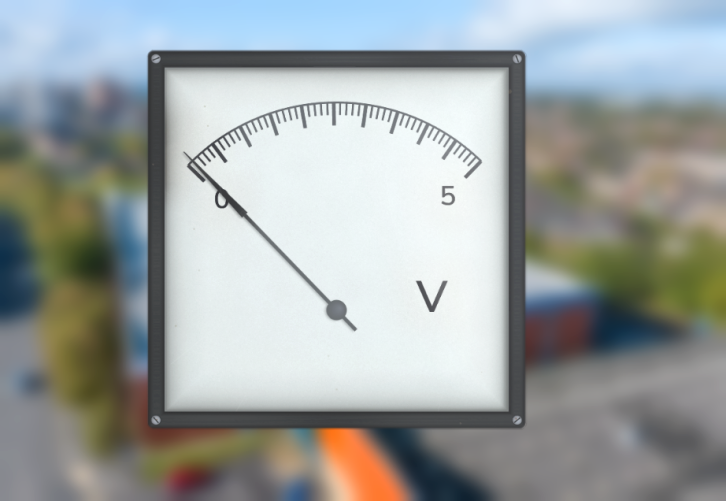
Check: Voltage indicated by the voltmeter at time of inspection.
0.1 V
